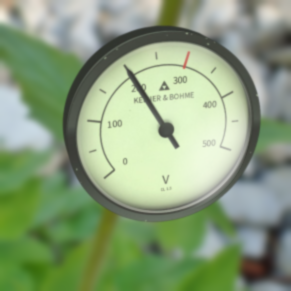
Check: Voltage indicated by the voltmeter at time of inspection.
200 V
